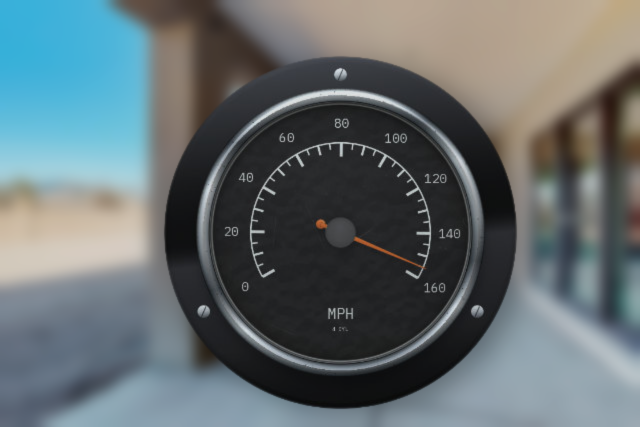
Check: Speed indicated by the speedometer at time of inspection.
155 mph
